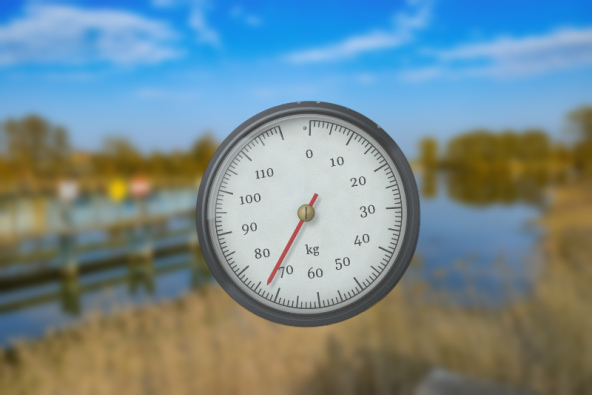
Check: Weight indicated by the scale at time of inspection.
73 kg
